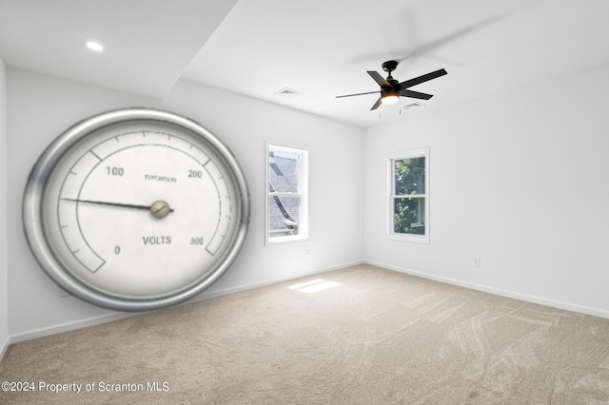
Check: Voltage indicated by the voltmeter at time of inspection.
60 V
